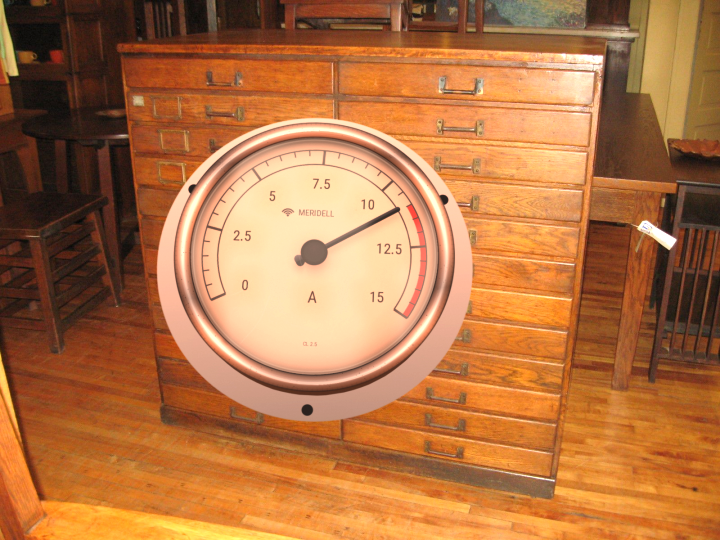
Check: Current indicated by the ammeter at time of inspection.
11 A
